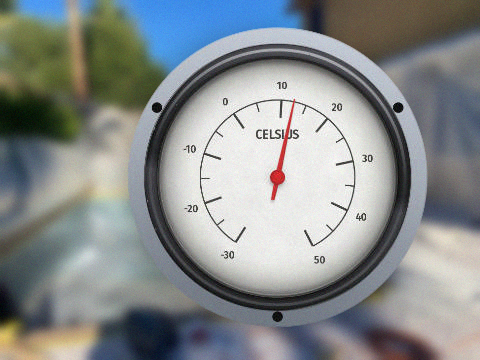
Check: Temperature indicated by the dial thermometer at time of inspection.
12.5 °C
